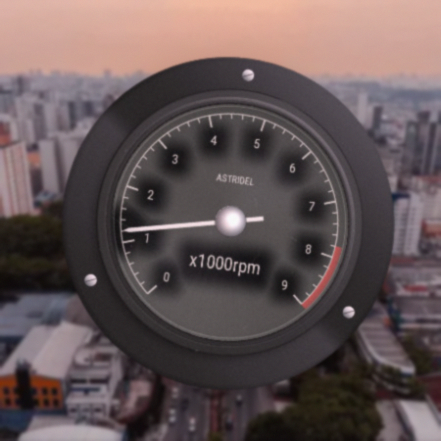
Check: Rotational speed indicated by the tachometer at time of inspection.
1200 rpm
